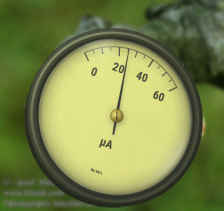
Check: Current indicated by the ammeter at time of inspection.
25 µA
